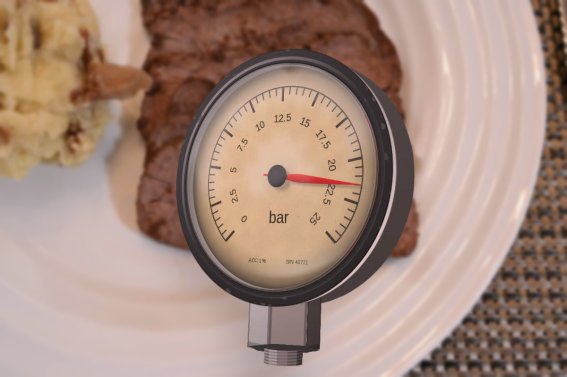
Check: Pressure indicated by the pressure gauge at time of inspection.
21.5 bar
